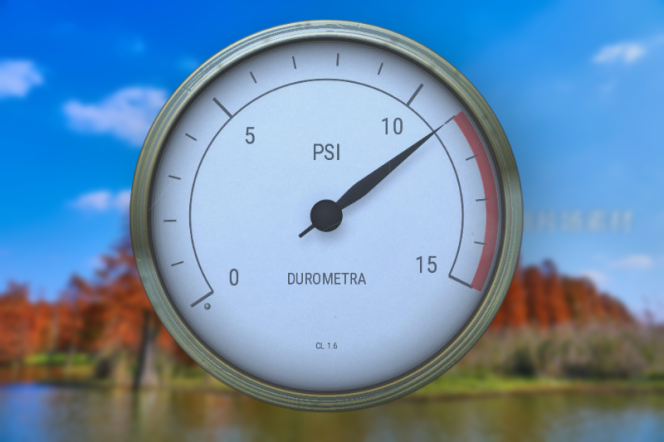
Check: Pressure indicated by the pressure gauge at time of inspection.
11 psi
